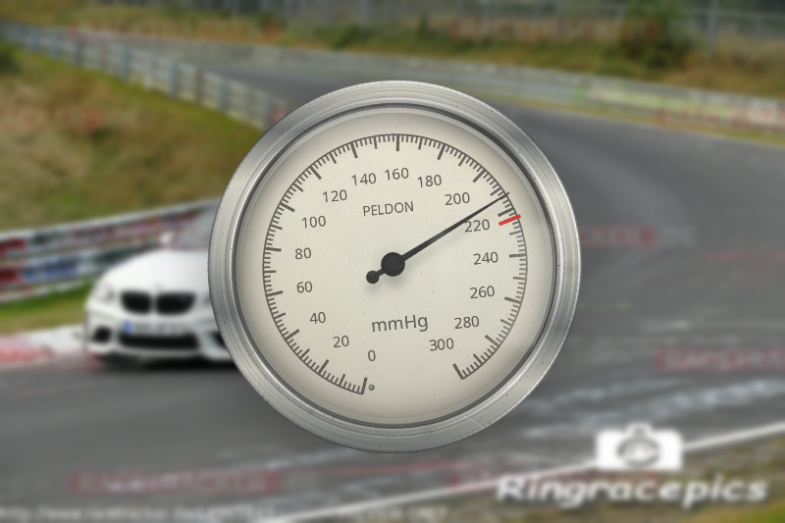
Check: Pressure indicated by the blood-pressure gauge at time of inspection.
214 mmHg
